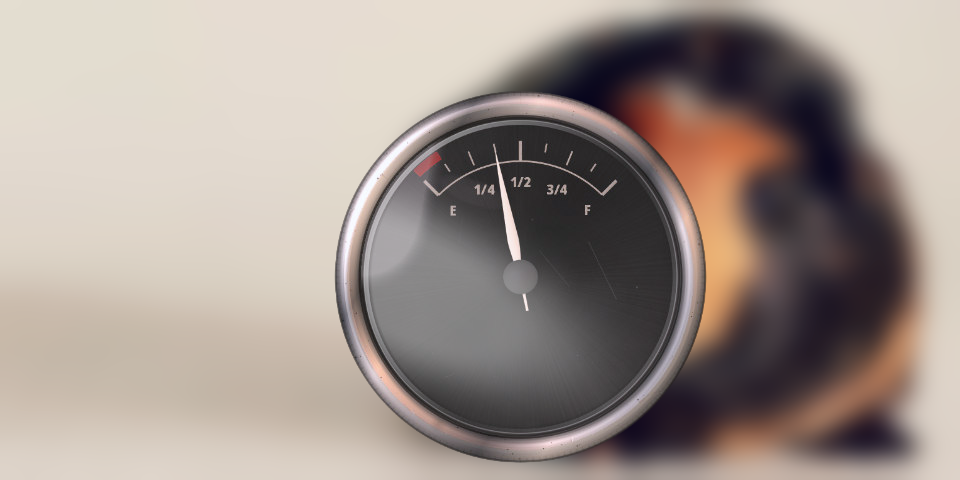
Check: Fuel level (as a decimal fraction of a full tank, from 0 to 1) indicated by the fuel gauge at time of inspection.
0.375
